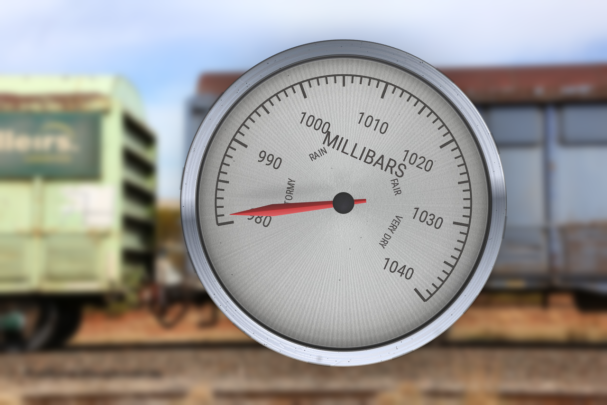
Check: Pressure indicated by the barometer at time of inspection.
981 mbar
